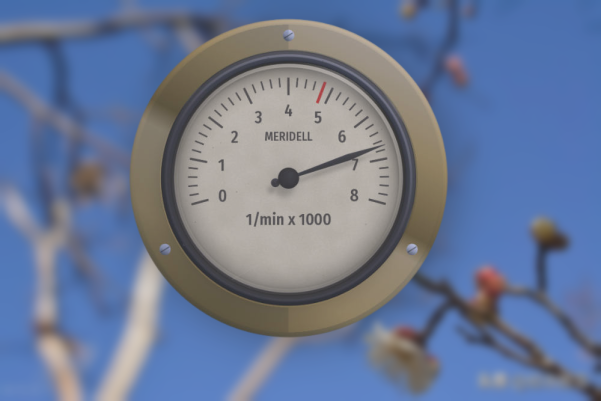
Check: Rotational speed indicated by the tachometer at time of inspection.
6700 rpm
